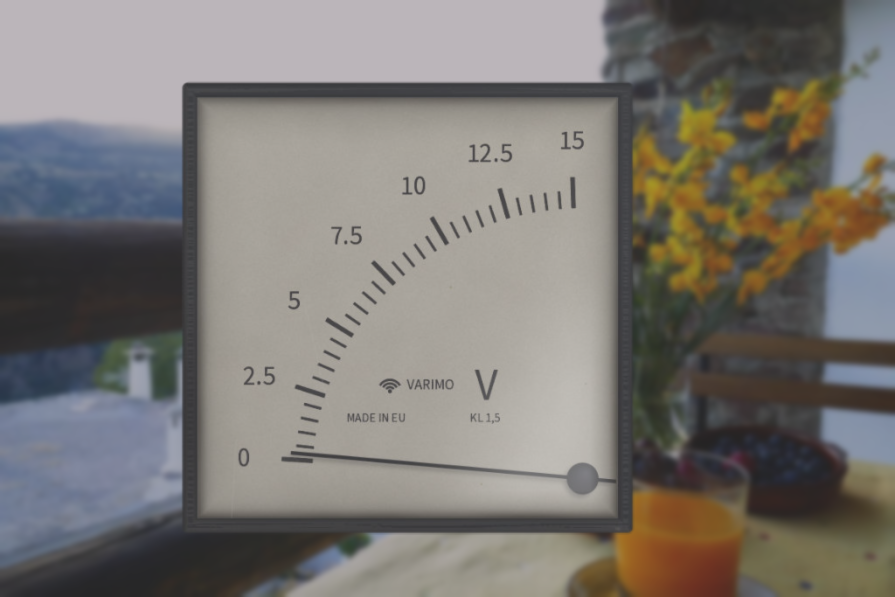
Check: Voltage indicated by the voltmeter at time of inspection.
0.25 V
